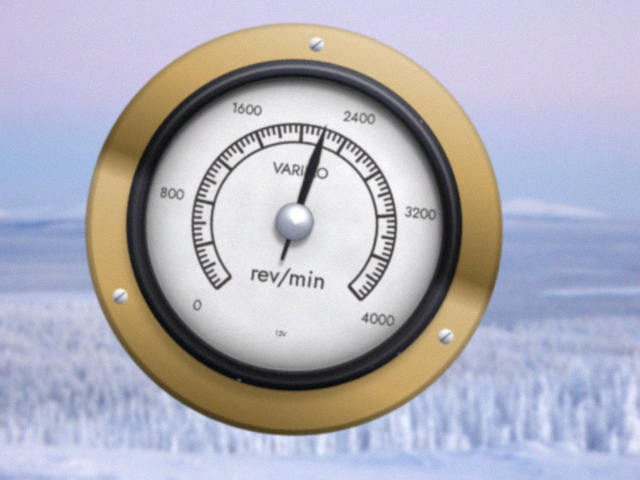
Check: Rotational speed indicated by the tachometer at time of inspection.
2200 rpm
